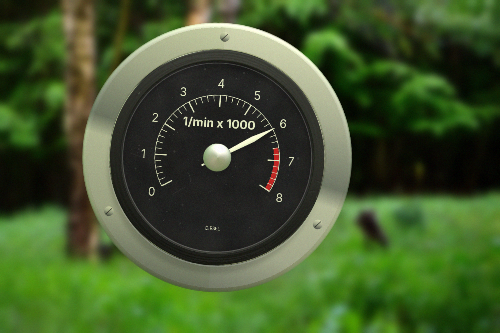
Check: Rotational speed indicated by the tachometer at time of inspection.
6000 rpm
